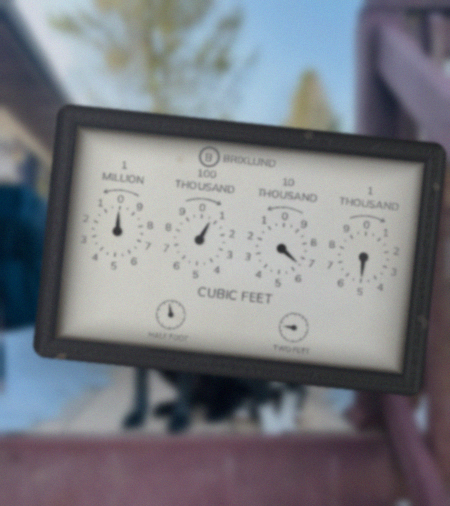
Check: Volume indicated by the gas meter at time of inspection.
6500 ft³
